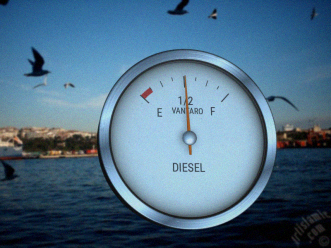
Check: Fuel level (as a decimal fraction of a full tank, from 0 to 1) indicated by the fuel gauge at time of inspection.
0.5
